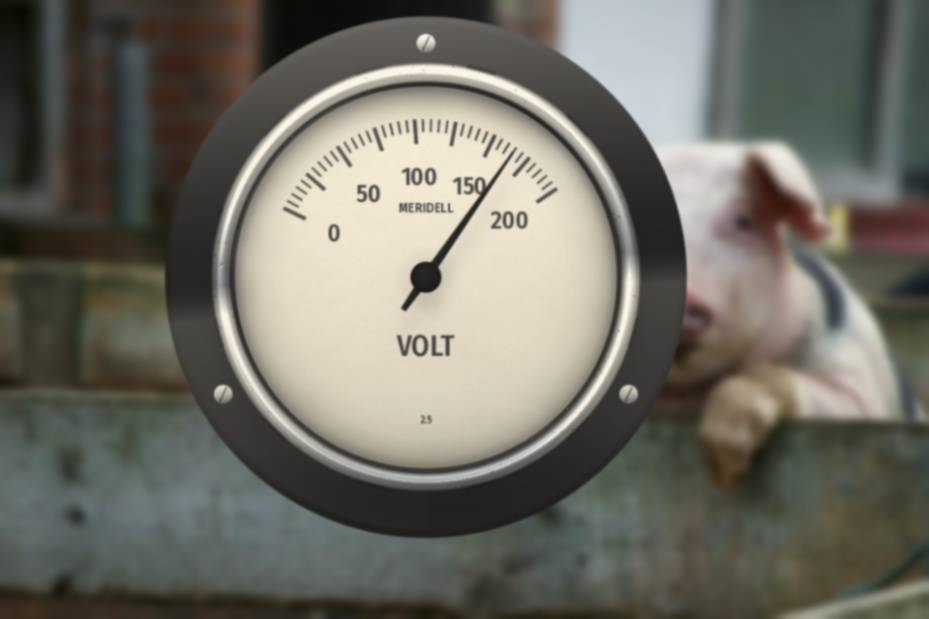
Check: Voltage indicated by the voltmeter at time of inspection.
165 V
